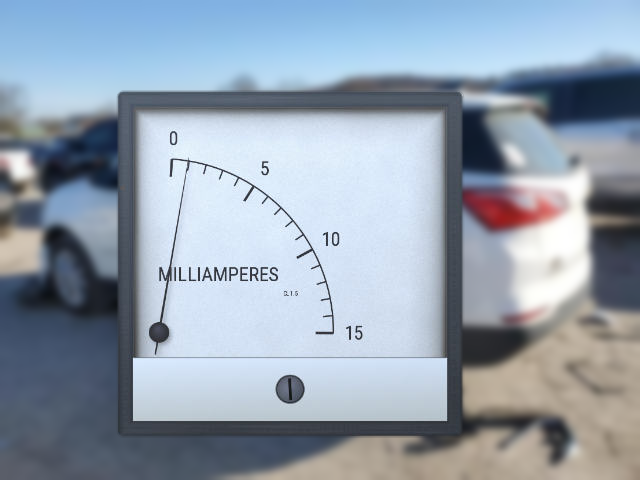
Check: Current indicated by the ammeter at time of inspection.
1 mA
